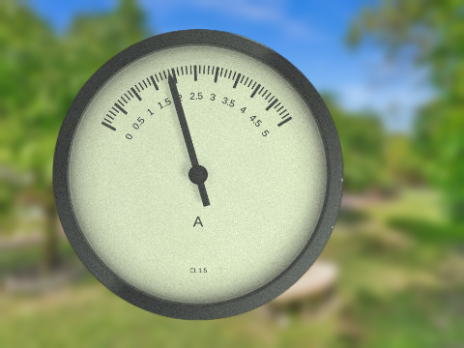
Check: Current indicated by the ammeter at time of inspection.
1.9 A
